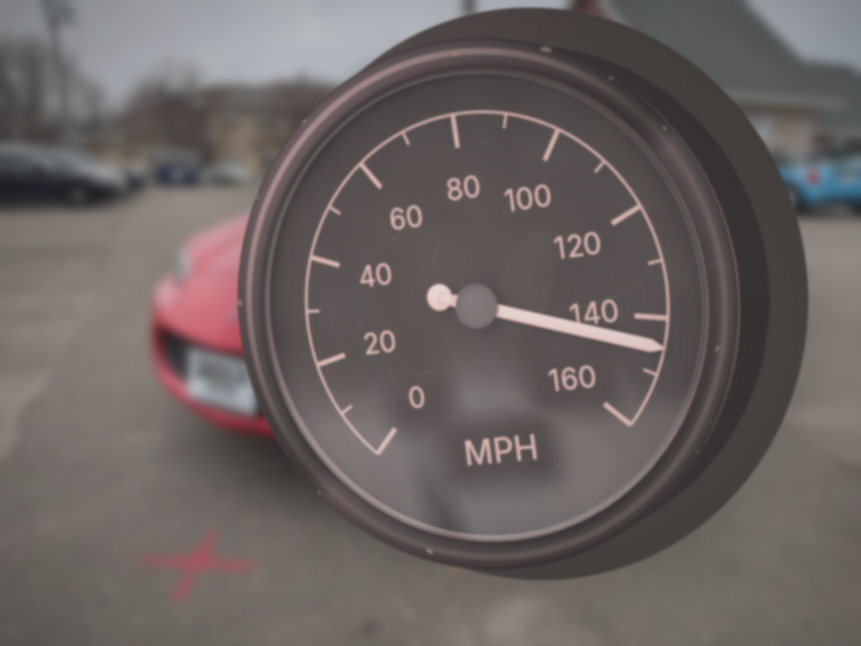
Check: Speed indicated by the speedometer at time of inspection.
145 mph
